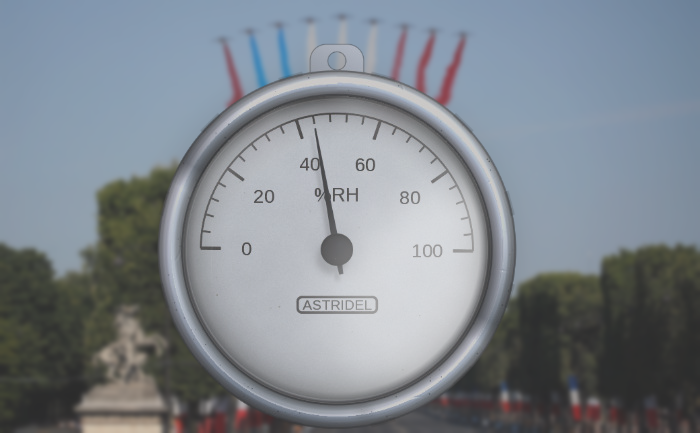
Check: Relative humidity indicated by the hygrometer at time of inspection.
44 %
